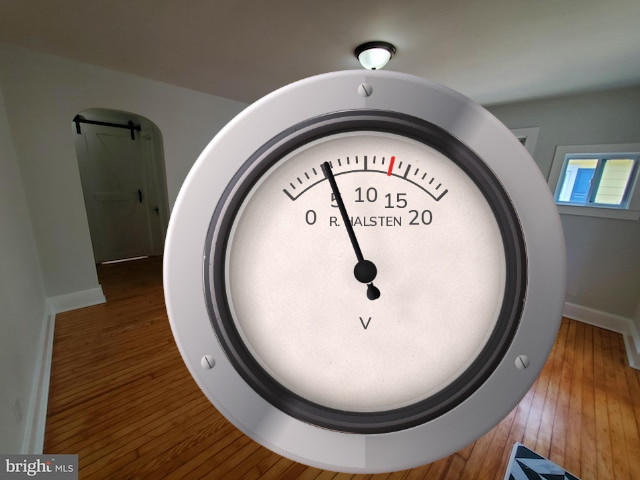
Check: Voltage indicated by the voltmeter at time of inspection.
5.5 V
